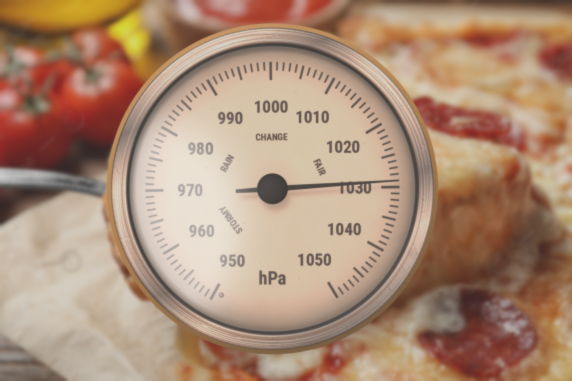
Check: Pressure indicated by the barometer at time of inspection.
1029 hPa
